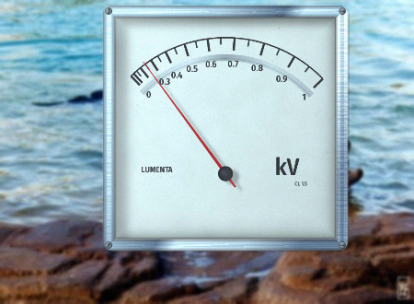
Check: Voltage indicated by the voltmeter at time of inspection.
0.25 kV
